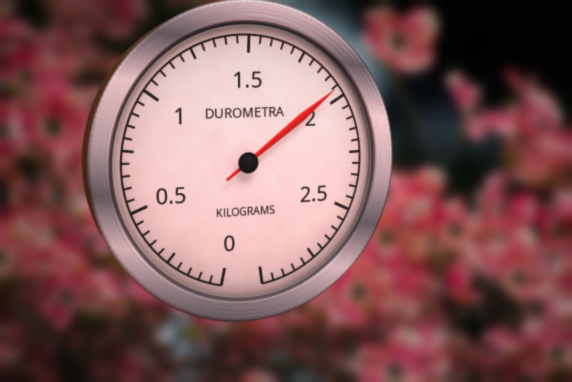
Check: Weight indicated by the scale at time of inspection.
1.95 kg
